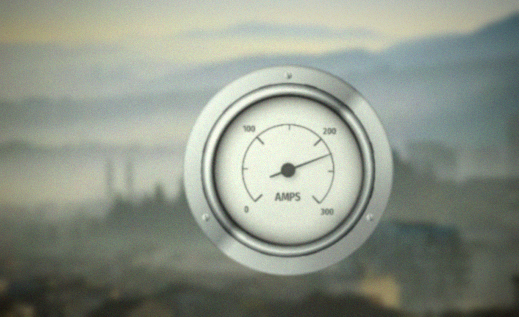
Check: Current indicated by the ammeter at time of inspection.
225 A
